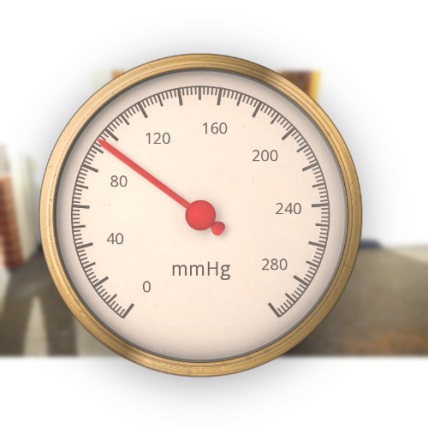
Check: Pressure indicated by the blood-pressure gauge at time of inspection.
94 mmHg
